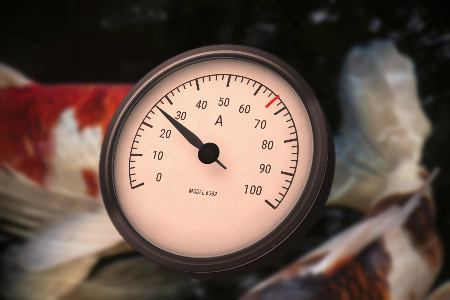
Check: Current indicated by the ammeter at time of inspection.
26 A
